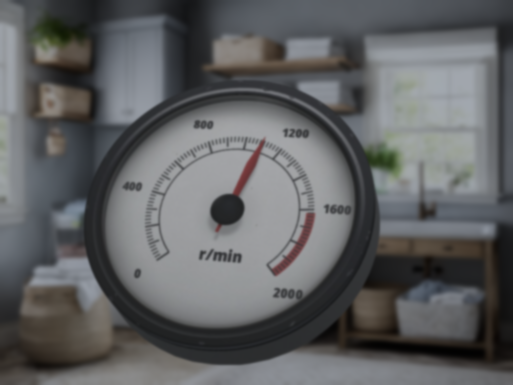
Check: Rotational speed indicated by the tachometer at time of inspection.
1100 rpm
